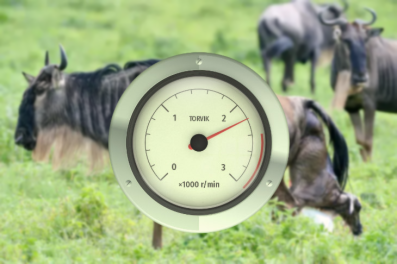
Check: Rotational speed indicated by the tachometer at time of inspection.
2200 rpm
